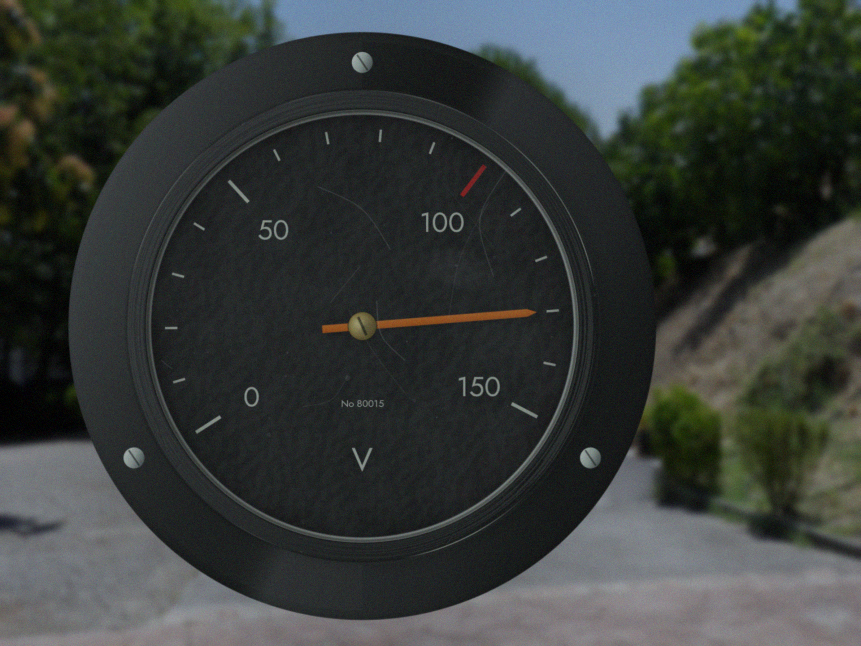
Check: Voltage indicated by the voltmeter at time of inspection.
130 V
